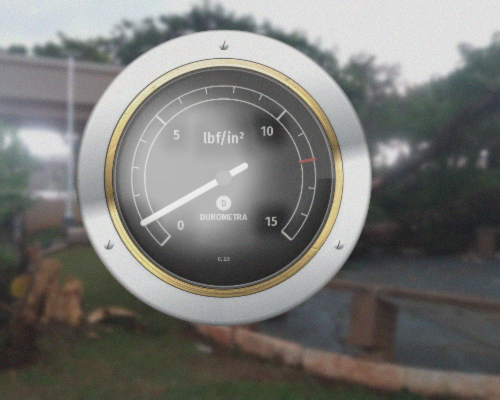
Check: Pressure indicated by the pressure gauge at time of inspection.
1 psi
